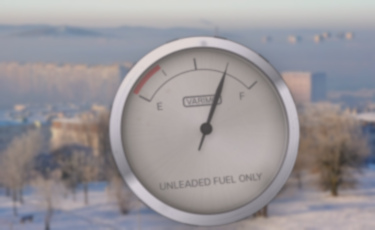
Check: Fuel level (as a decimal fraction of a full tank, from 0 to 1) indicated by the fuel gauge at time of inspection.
0.75
